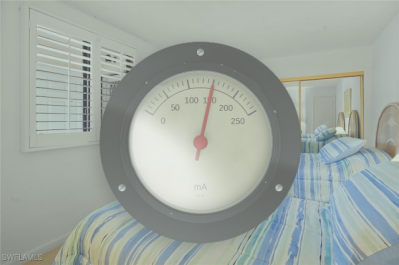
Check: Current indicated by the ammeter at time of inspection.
150 mA
